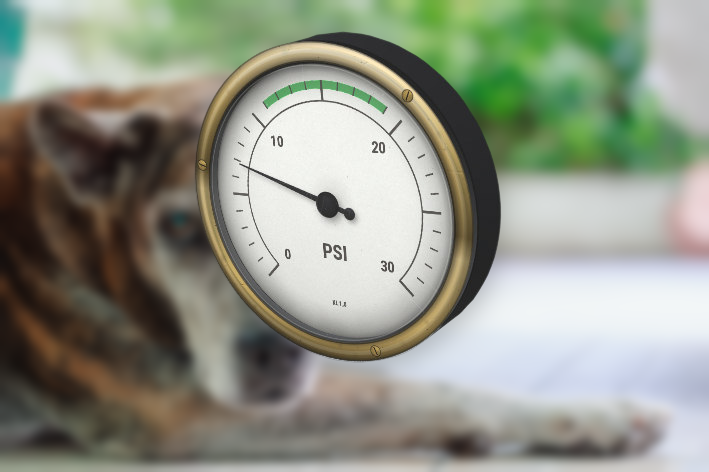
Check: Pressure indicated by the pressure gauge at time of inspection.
7 psi
